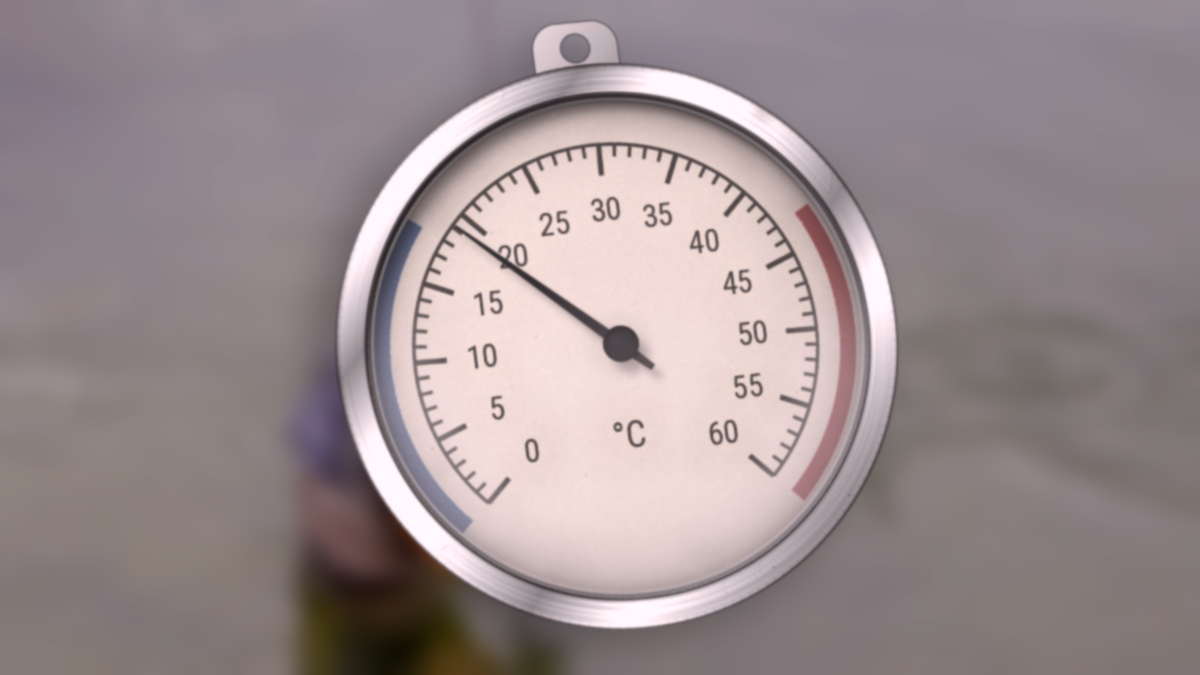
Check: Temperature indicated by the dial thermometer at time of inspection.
19 °C
